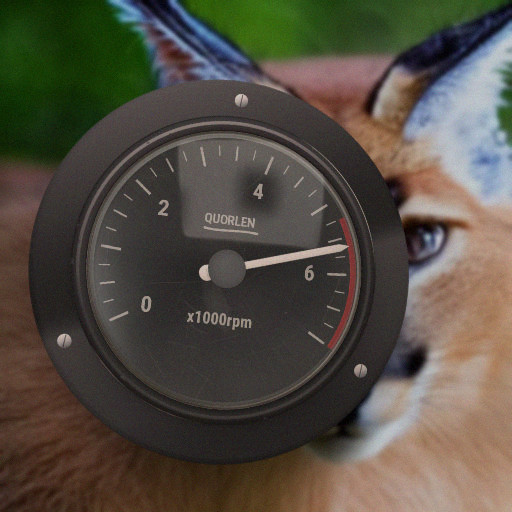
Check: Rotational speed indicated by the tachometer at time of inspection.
5625 rpm
